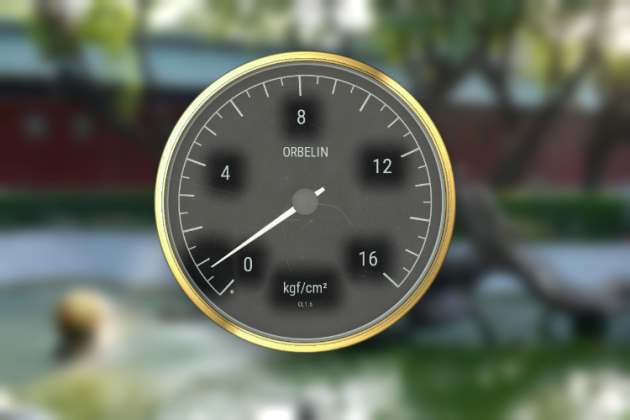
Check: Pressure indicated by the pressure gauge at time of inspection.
0.75 kg/cm²
